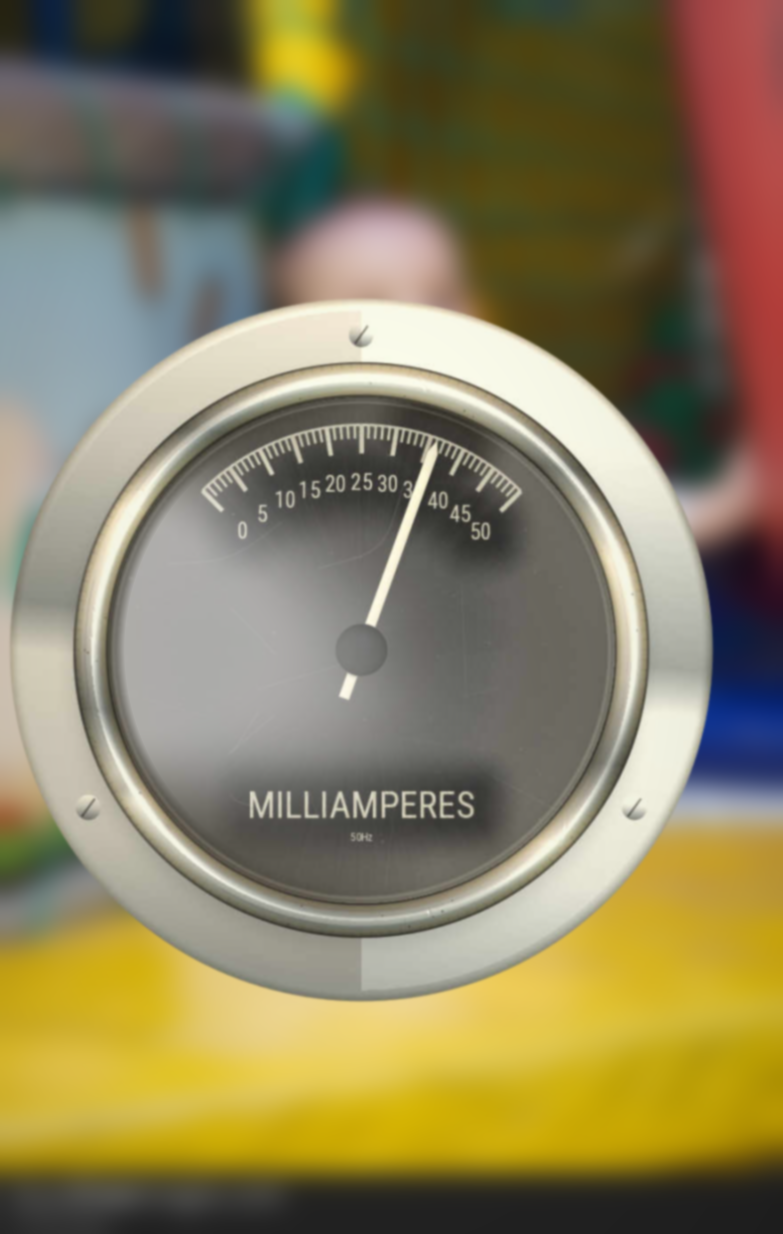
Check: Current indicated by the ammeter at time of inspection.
36 mA
